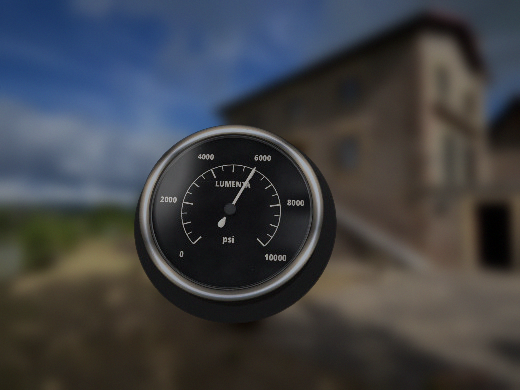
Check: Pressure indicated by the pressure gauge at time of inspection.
6000 psi
